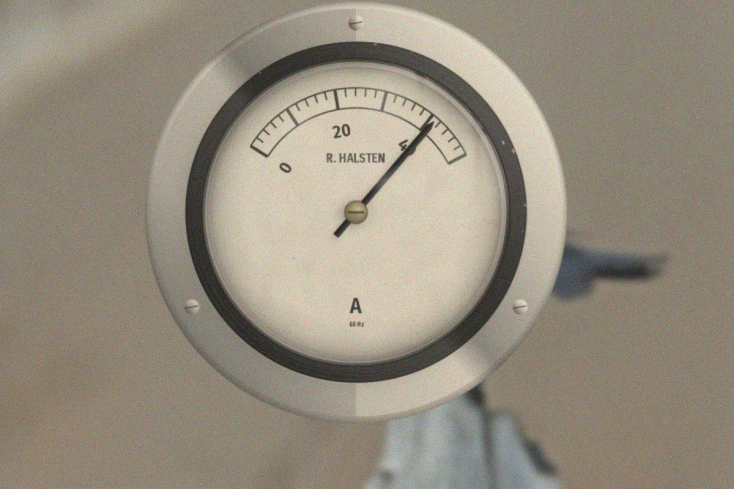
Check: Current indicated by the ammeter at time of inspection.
41 A
